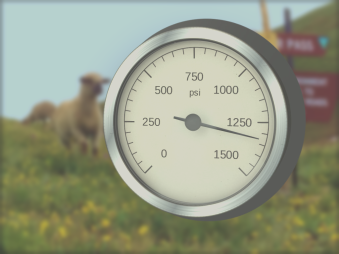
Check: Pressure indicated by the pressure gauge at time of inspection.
1325 psi
